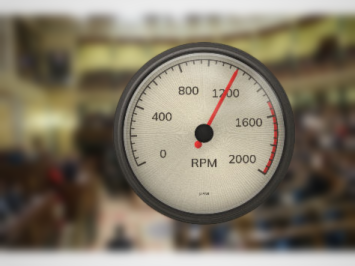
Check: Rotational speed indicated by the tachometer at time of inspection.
1200 rpm
